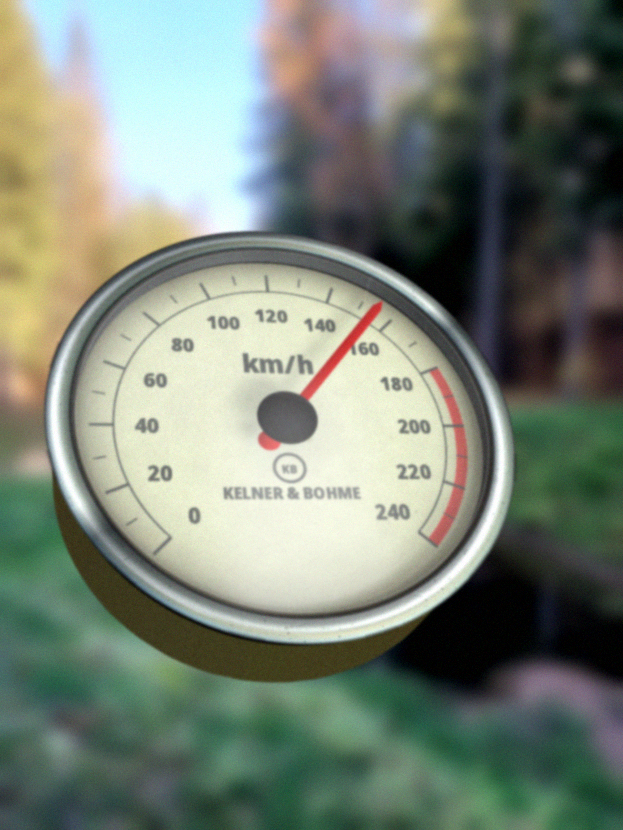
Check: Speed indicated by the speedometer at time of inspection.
155 km/h
